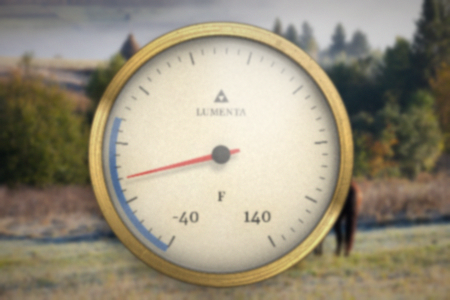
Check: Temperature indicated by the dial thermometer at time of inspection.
-12 °F
